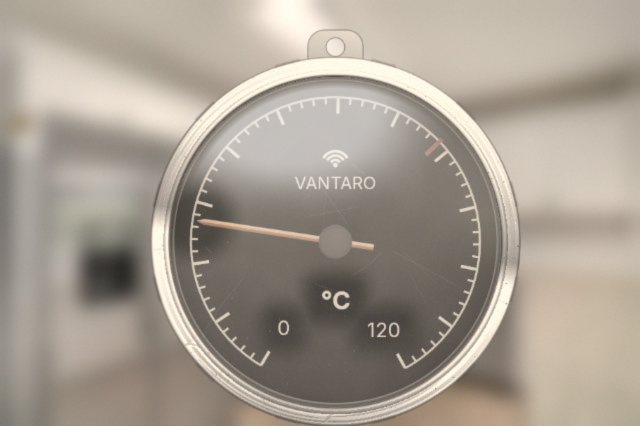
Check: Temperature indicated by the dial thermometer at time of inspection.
27 °C
